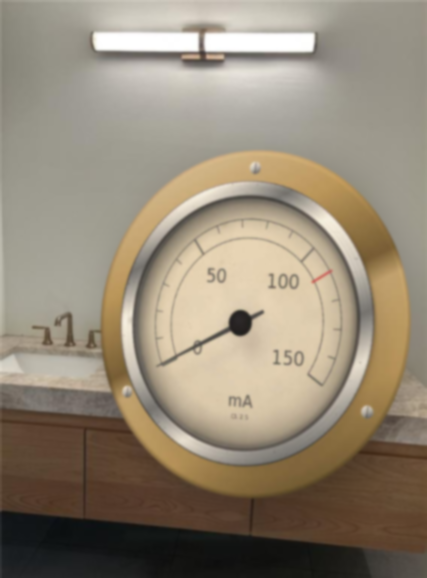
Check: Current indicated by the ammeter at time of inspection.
0 mA
